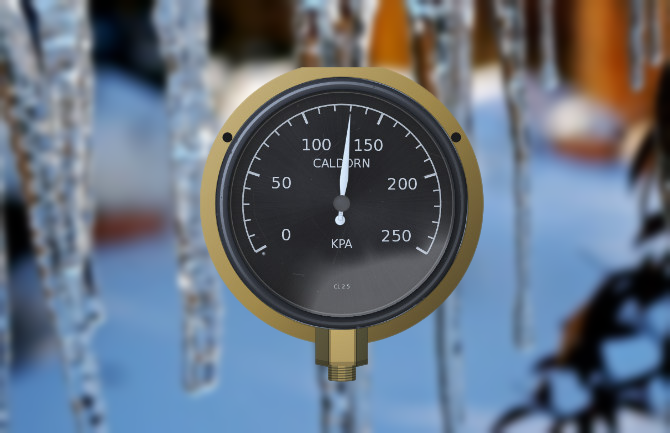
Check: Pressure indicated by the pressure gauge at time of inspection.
130 kPa
